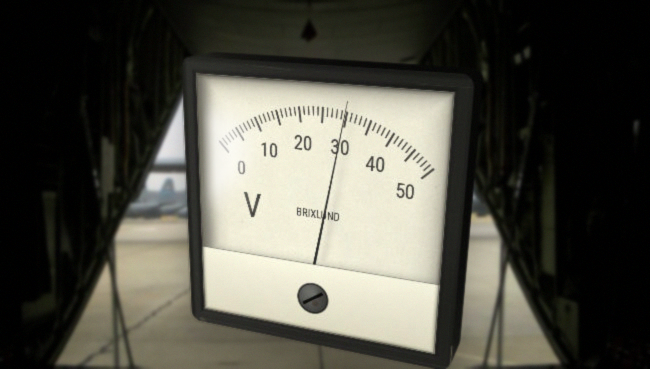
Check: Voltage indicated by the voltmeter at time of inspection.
30 V
